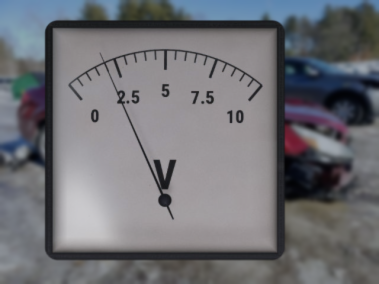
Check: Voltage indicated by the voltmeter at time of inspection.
2 V
